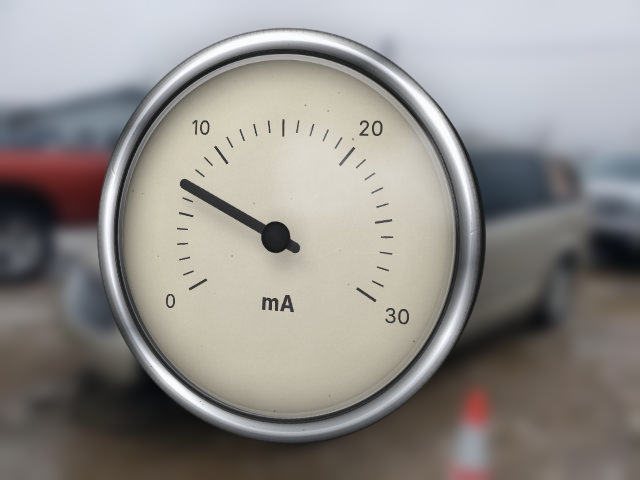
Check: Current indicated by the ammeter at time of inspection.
7 mA
